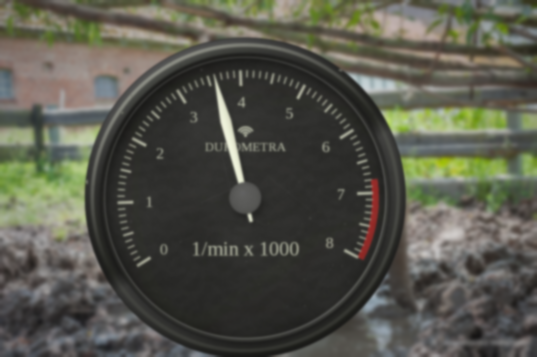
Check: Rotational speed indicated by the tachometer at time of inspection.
3600 rpm
